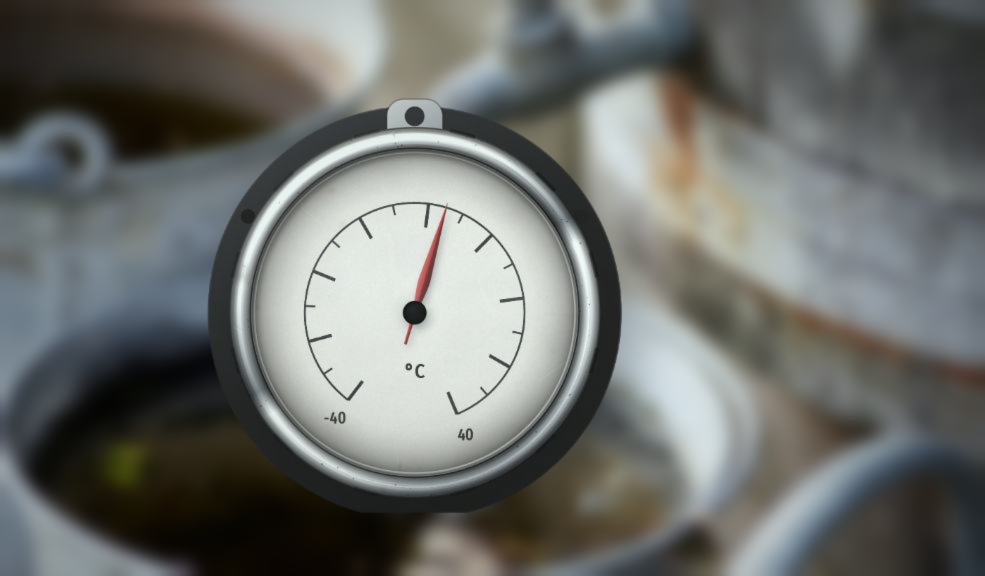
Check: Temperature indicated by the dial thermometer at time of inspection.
2.5 °C
